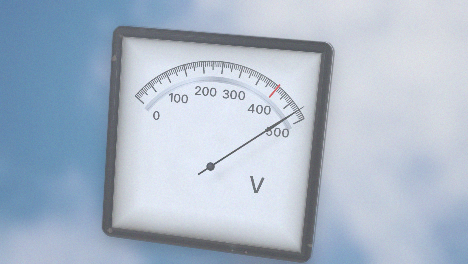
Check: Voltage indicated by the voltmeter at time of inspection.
475 V
